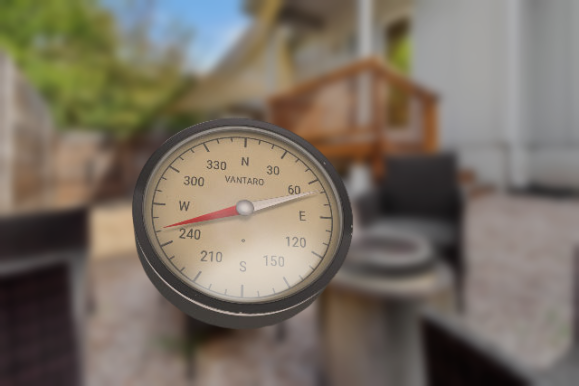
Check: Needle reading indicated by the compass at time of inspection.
250 °
